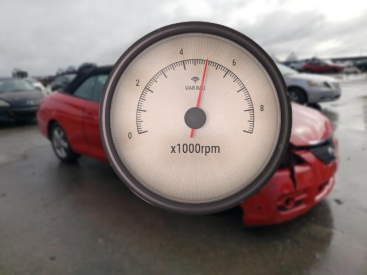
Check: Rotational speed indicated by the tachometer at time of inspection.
5000 rpm
